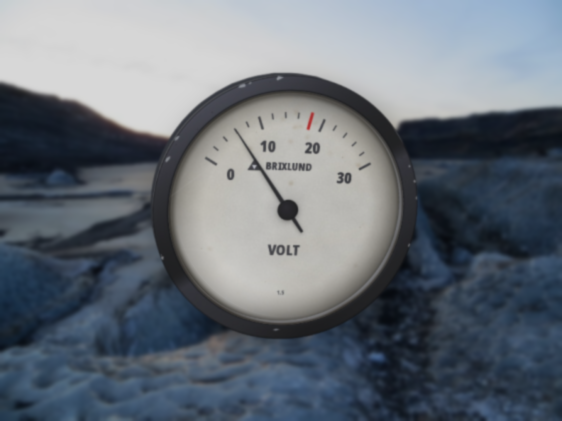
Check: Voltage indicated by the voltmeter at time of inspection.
6 V
